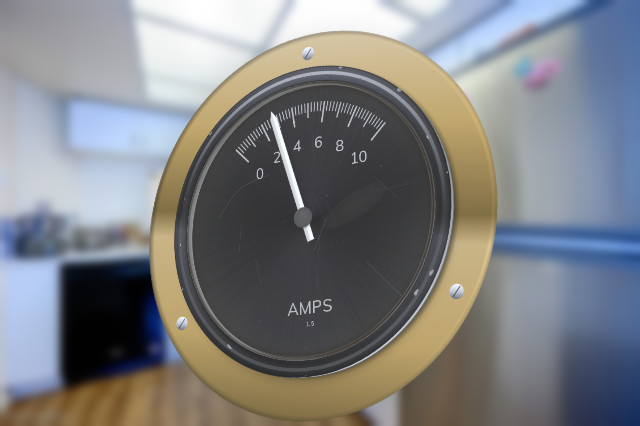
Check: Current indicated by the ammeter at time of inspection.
3 A
